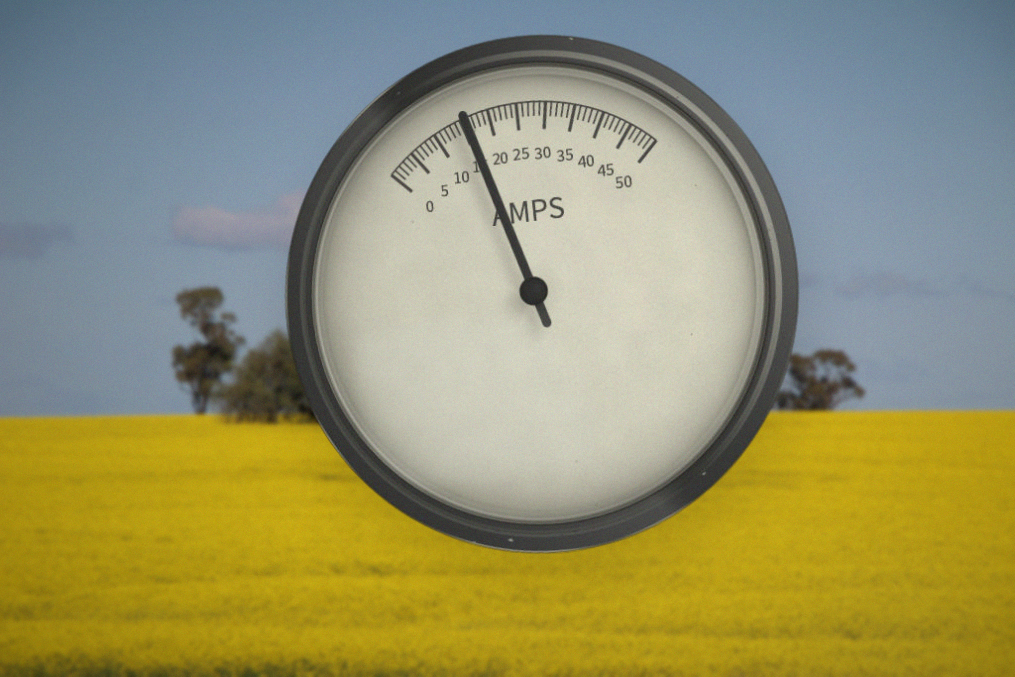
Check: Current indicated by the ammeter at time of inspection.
16 A
